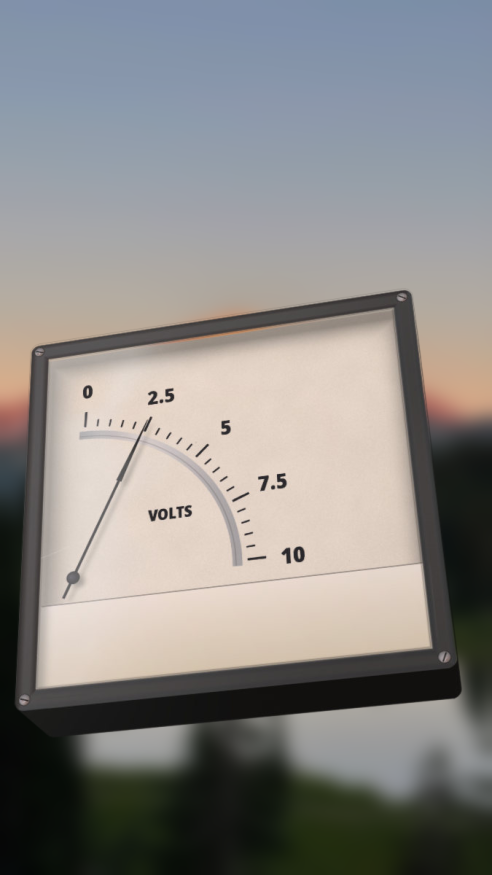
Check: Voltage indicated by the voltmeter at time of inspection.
2.5 V
